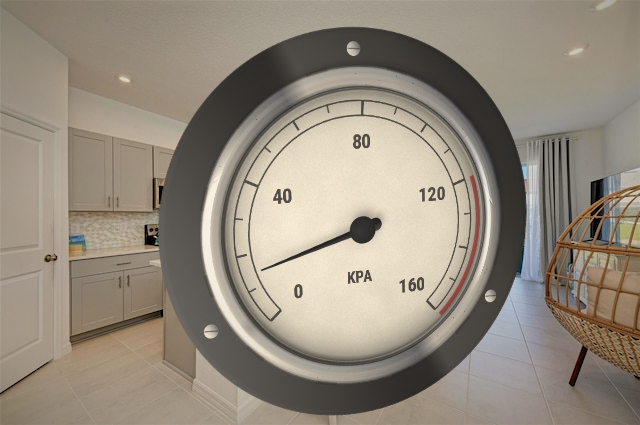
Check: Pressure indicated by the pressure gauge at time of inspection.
15 kPa
